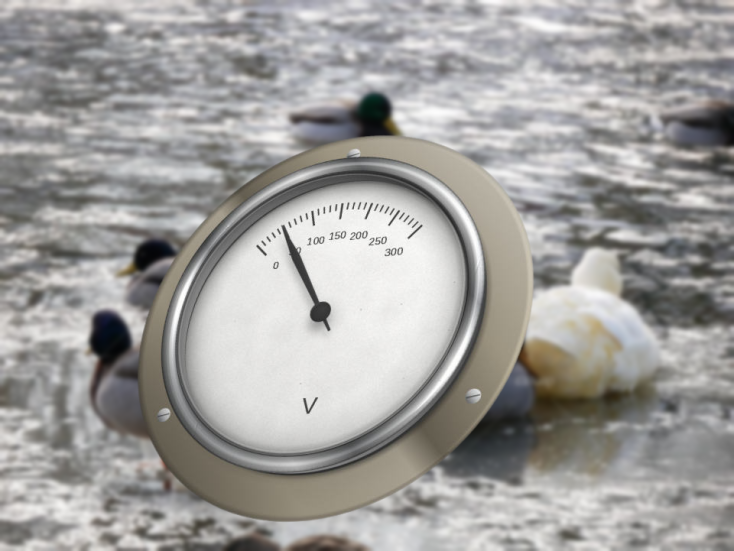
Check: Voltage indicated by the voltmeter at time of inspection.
50 V
